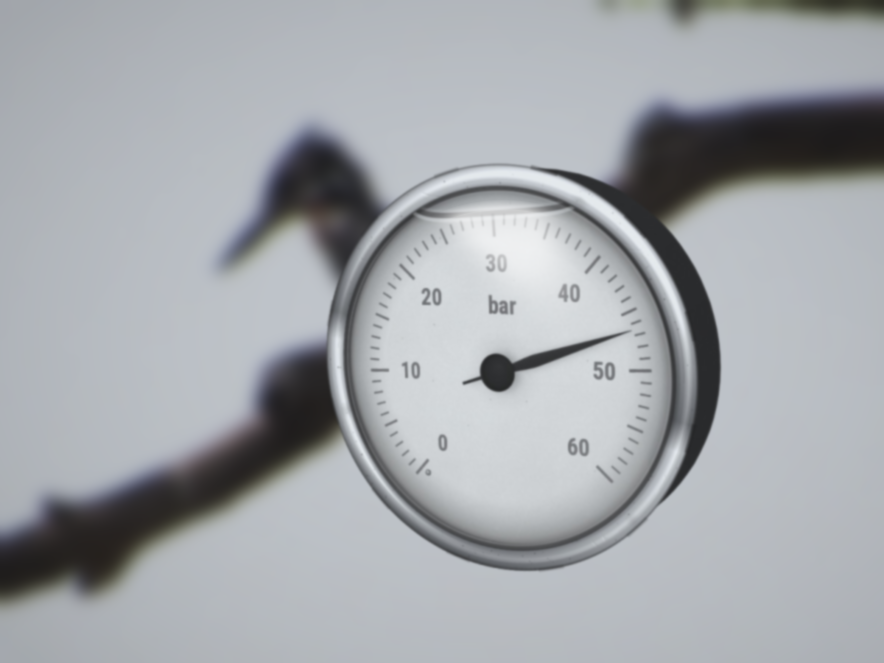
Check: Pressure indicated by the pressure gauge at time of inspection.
46.5 bar
